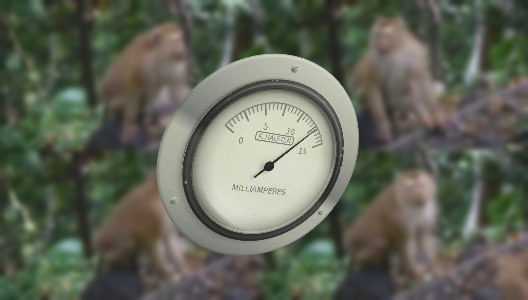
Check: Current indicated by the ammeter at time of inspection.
12.5 mA
